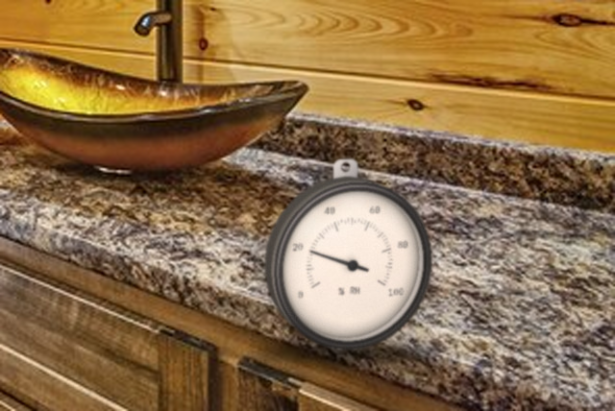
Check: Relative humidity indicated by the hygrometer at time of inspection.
20 %
